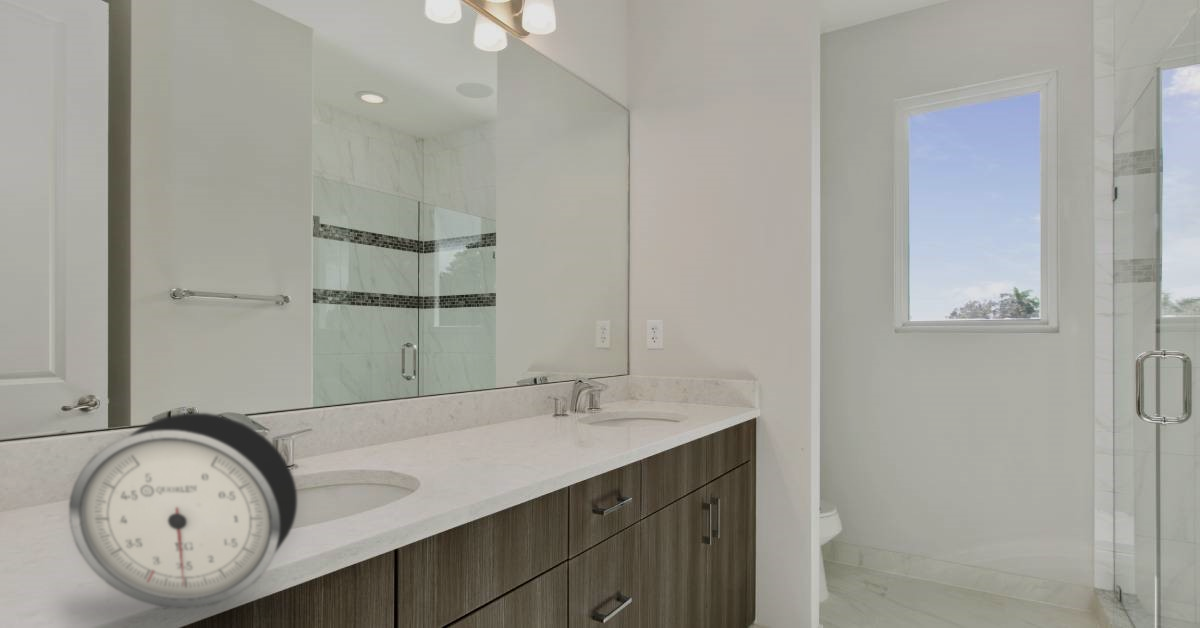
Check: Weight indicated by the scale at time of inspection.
2.5 kg
